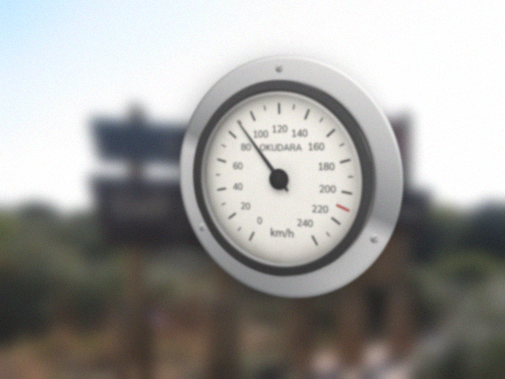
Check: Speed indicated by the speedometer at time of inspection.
90 km/h
